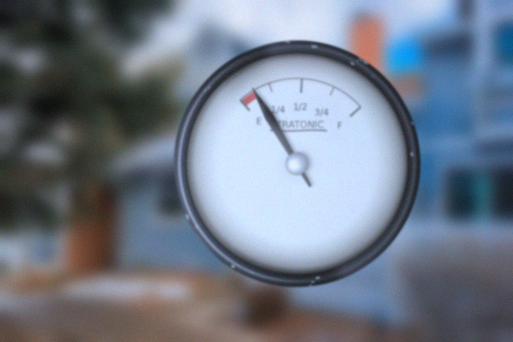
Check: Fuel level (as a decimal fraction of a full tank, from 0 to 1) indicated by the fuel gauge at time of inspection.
0.125
